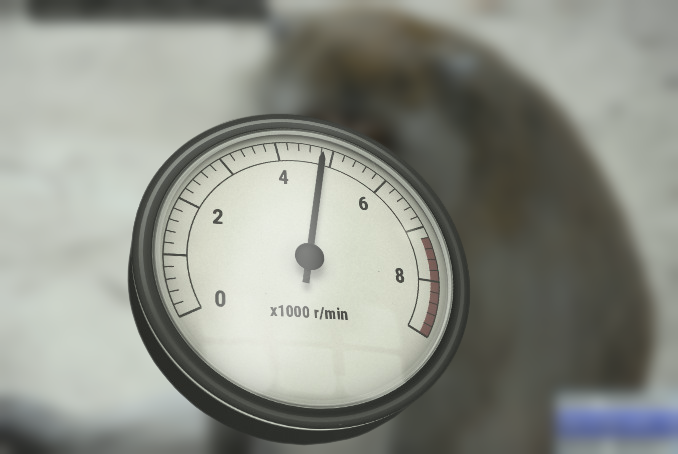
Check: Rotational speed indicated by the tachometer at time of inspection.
4800 rpm
